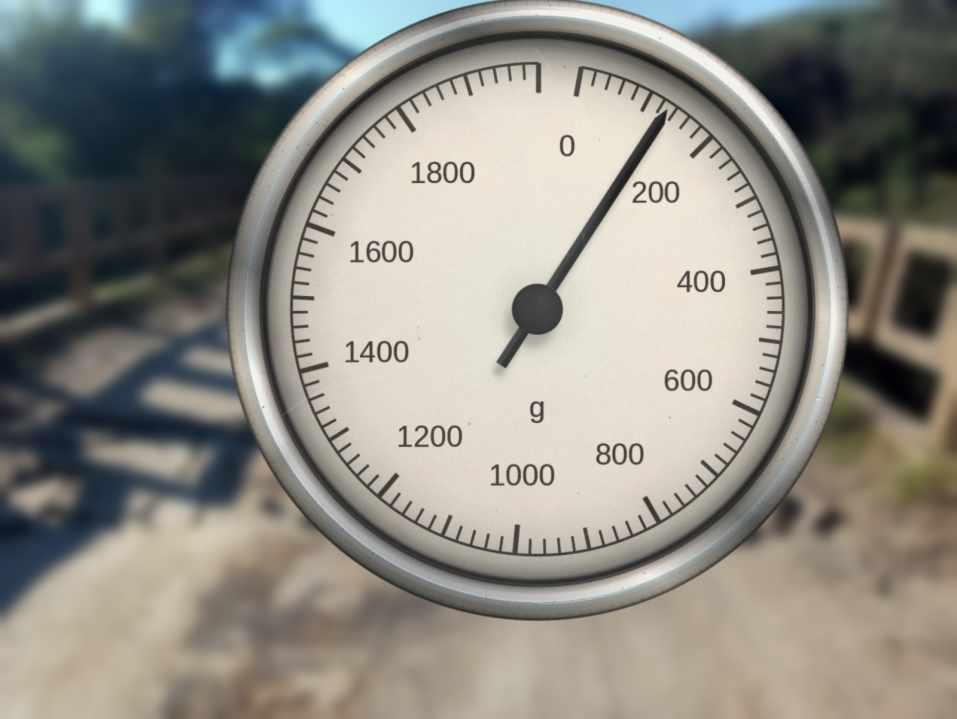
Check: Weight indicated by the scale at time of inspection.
130 g
